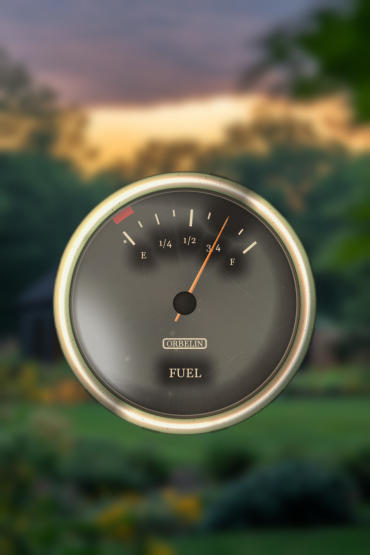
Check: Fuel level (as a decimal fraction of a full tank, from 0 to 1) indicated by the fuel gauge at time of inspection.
0.75
